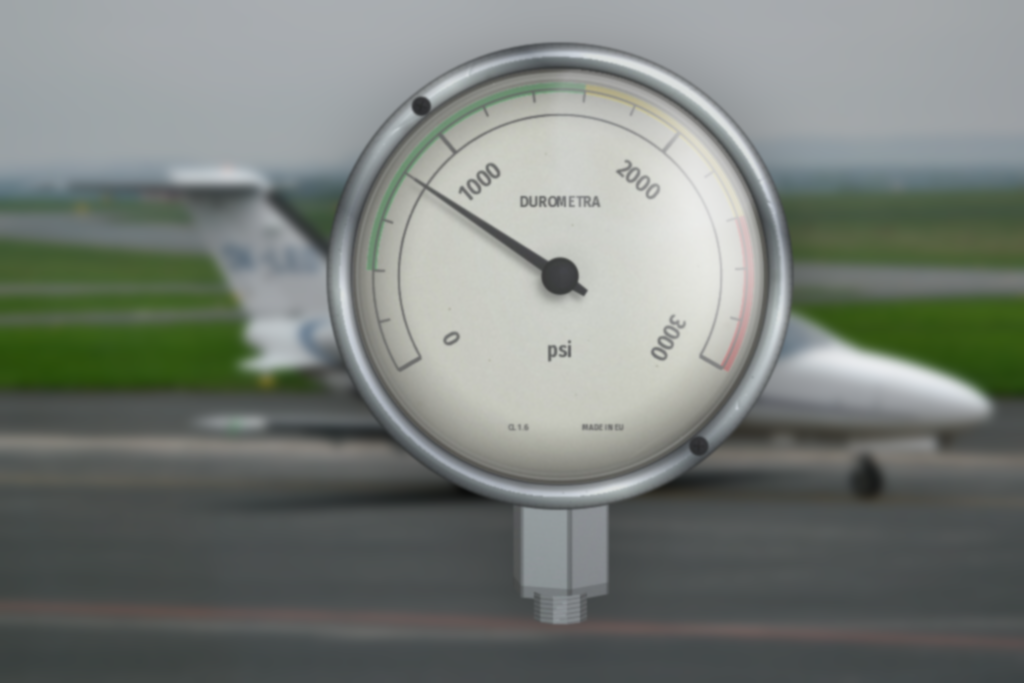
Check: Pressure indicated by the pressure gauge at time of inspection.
800 psi
